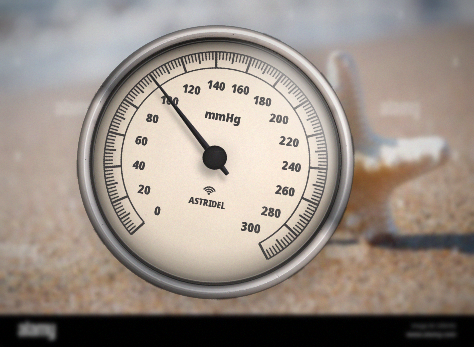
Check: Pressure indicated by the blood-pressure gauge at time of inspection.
100 mmHg
